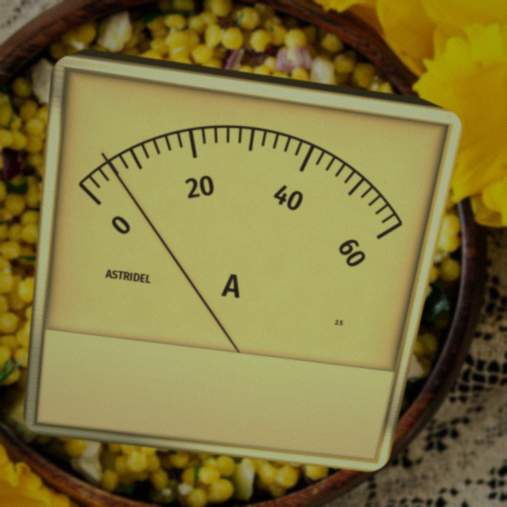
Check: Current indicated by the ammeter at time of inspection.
6 A
